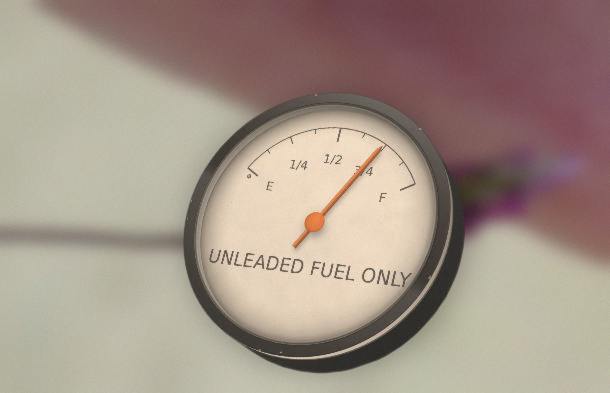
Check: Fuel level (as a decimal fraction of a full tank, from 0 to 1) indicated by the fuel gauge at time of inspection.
0.75
